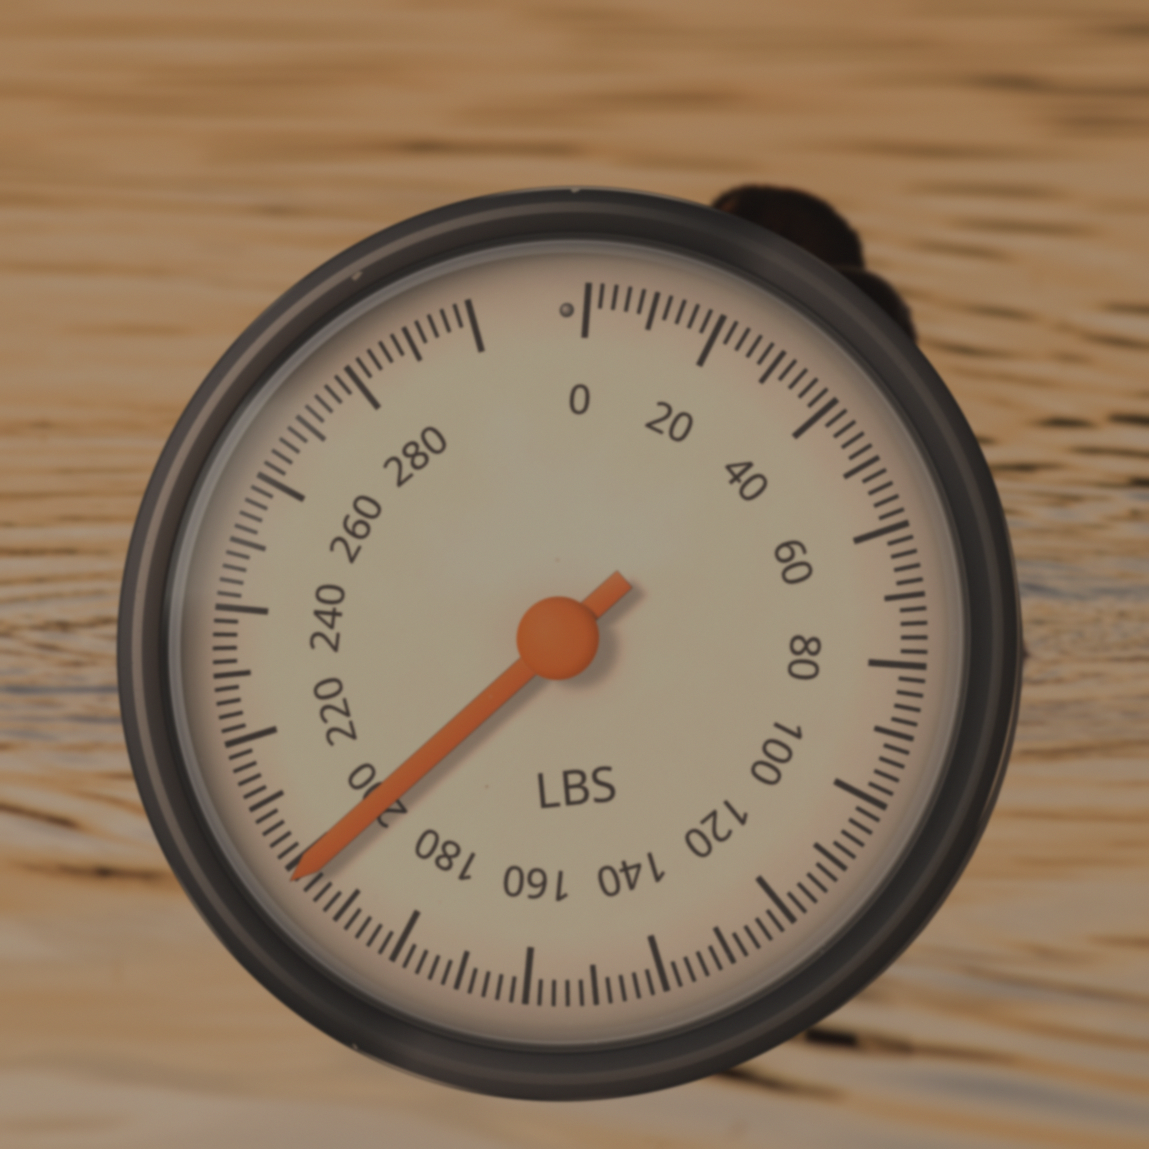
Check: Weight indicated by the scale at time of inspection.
198 lb
